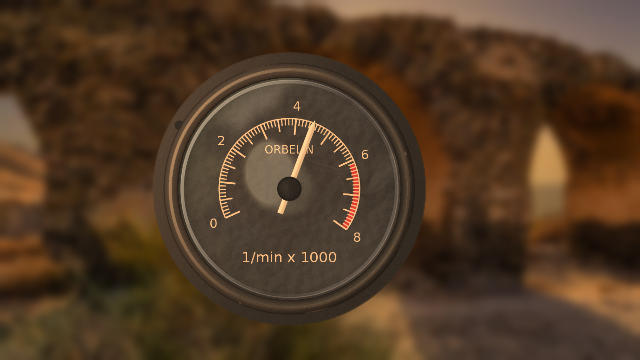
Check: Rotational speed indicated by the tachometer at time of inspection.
4500 rpm
